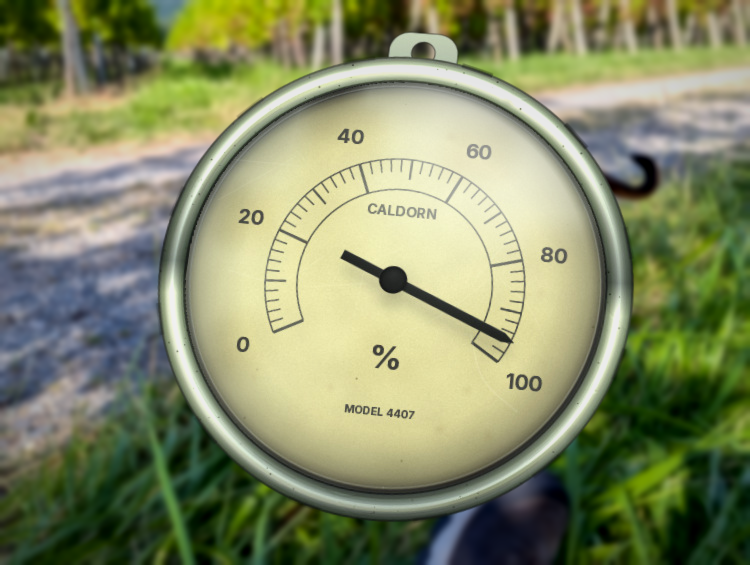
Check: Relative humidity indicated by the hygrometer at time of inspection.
96 %
